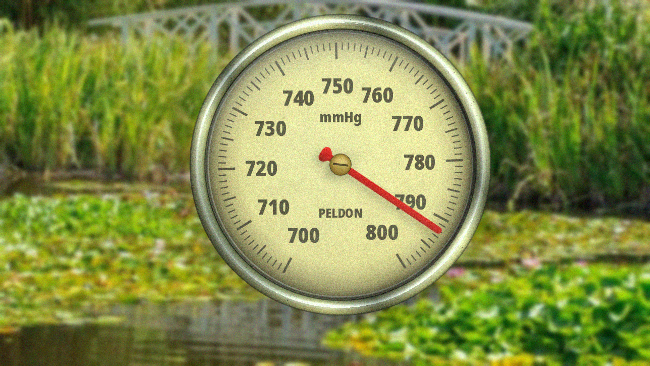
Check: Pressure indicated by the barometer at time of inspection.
792 mmHg
